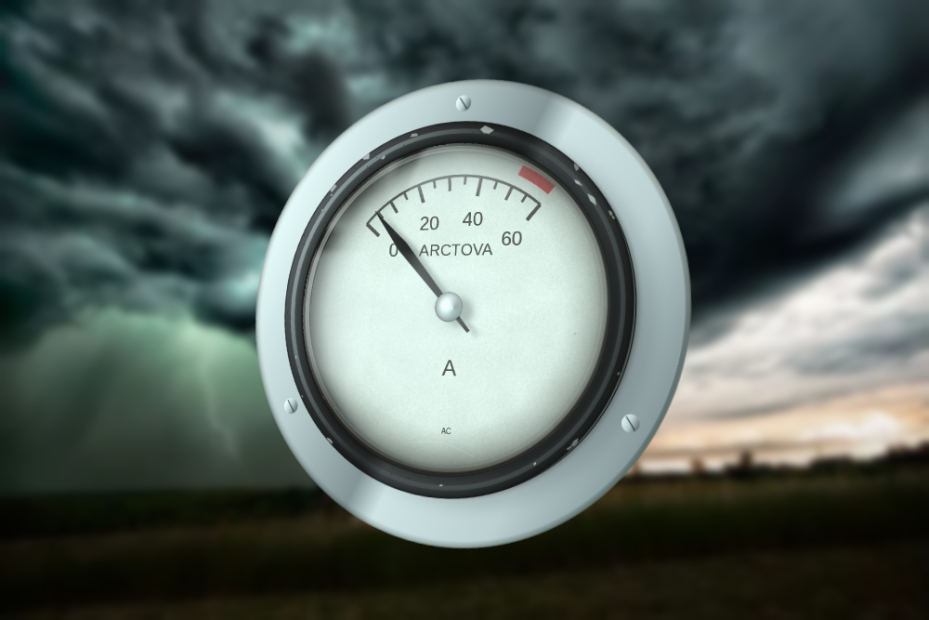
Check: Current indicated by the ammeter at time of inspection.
5 A
